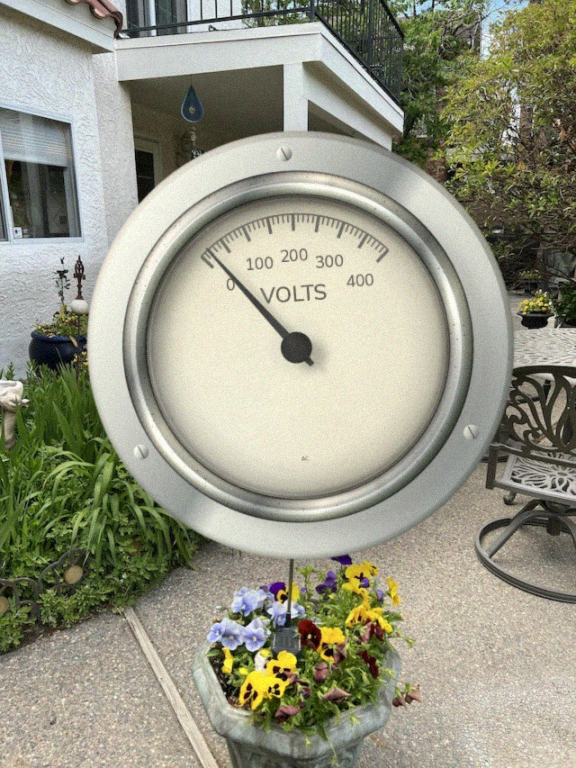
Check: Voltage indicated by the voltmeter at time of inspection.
20 V
